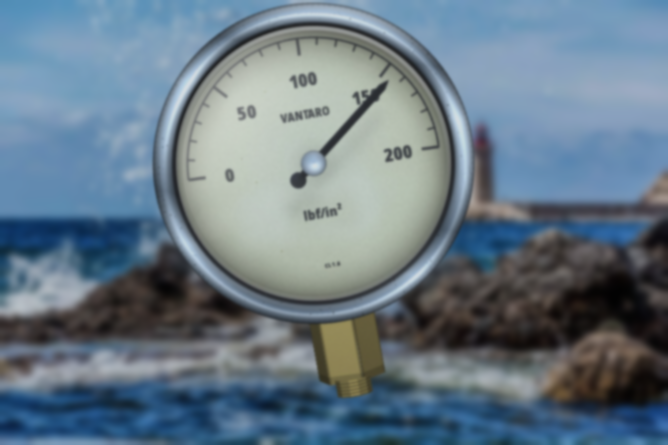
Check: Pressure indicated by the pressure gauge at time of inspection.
155 psi
